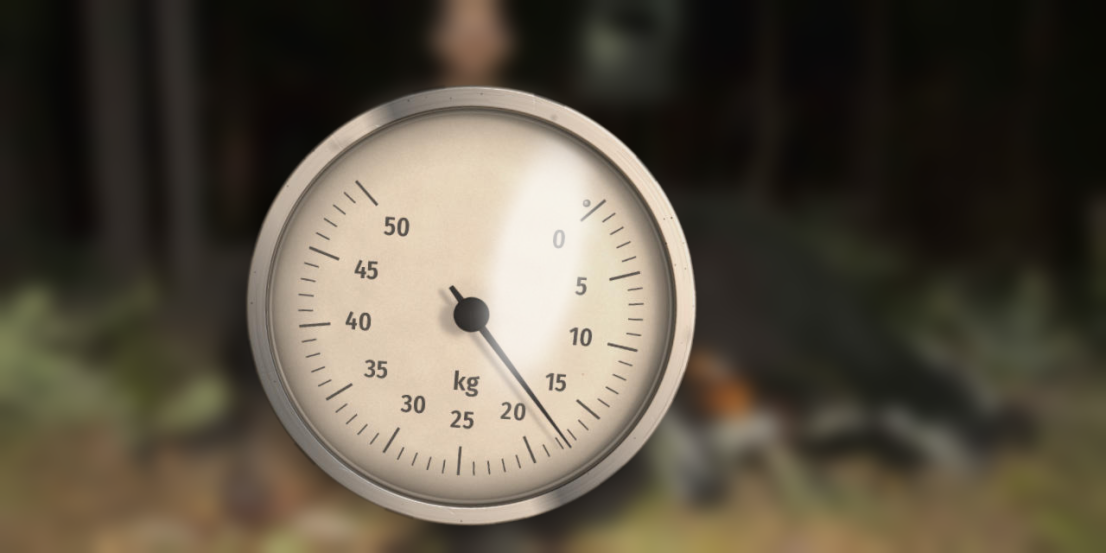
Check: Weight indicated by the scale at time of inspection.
17.5 kg
